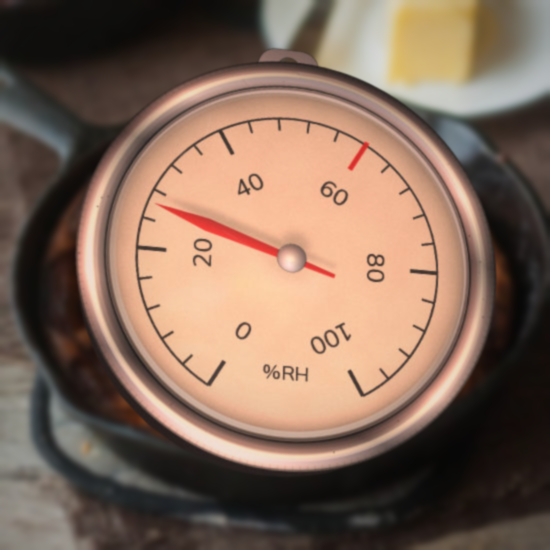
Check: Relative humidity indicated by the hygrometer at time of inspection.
26 %
